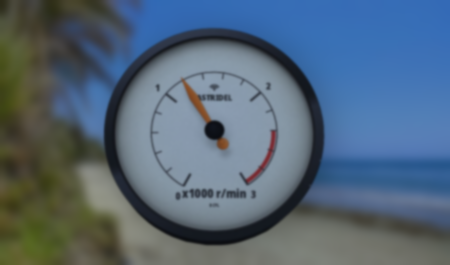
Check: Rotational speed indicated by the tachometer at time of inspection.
1200 rpm
